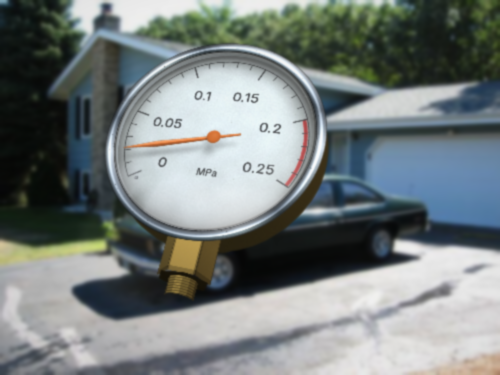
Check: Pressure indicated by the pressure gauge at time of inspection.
0.02 MPa
